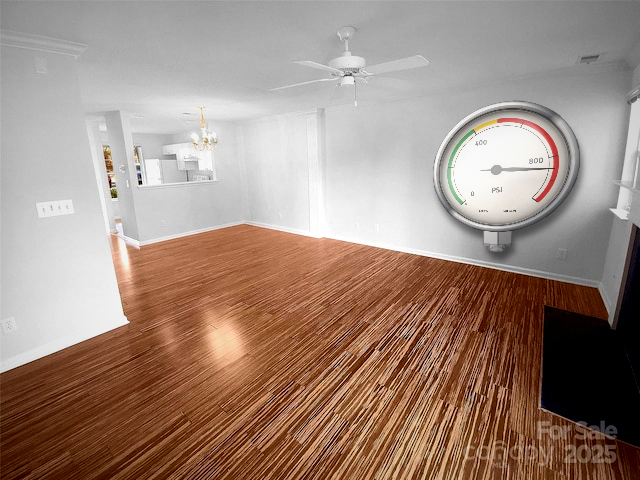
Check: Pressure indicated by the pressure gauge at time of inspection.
850 psi
